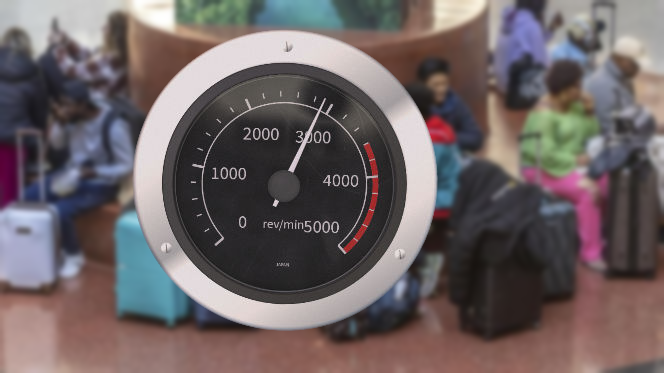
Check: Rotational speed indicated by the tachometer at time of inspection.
2900 rpm
